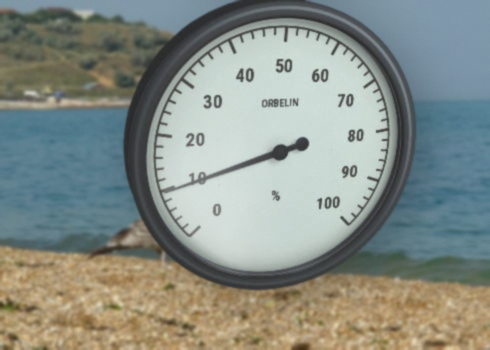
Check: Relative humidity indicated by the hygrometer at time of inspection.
10 %
